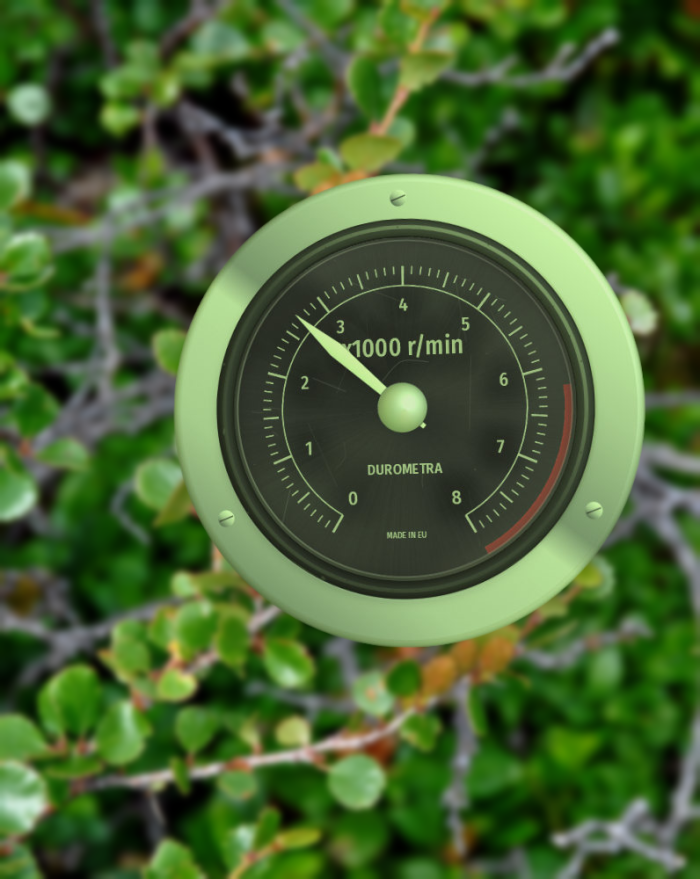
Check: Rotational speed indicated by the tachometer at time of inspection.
2700 rpm
